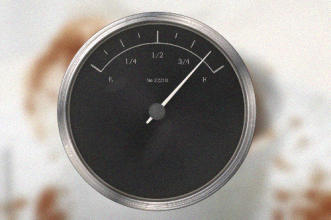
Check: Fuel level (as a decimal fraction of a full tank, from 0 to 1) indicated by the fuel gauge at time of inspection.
0.875
